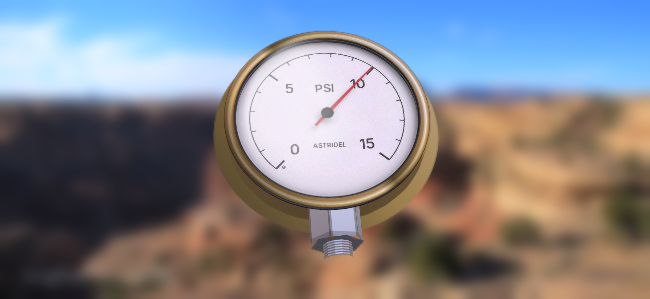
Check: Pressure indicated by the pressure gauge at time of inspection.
10 psi
